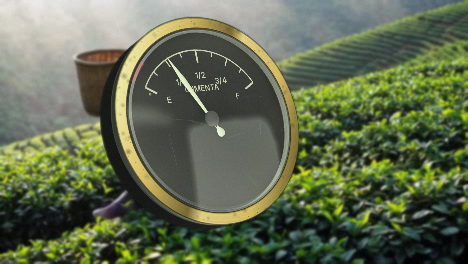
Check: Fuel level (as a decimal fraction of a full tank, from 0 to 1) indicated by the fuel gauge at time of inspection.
0.25
